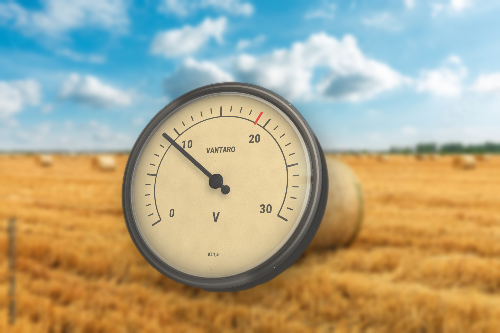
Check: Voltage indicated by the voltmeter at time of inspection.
9 V
